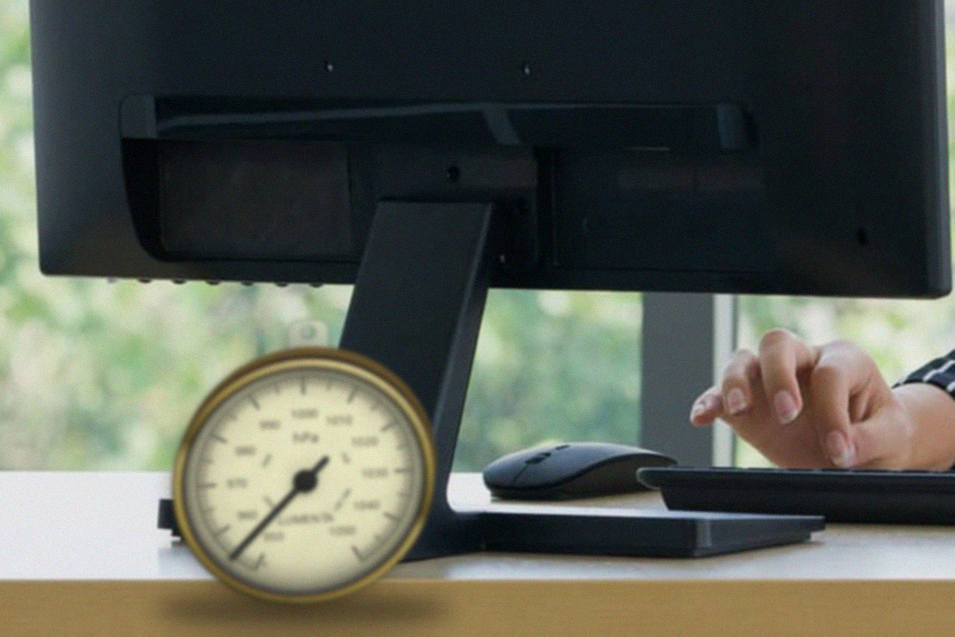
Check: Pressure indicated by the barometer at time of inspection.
955 hPa
